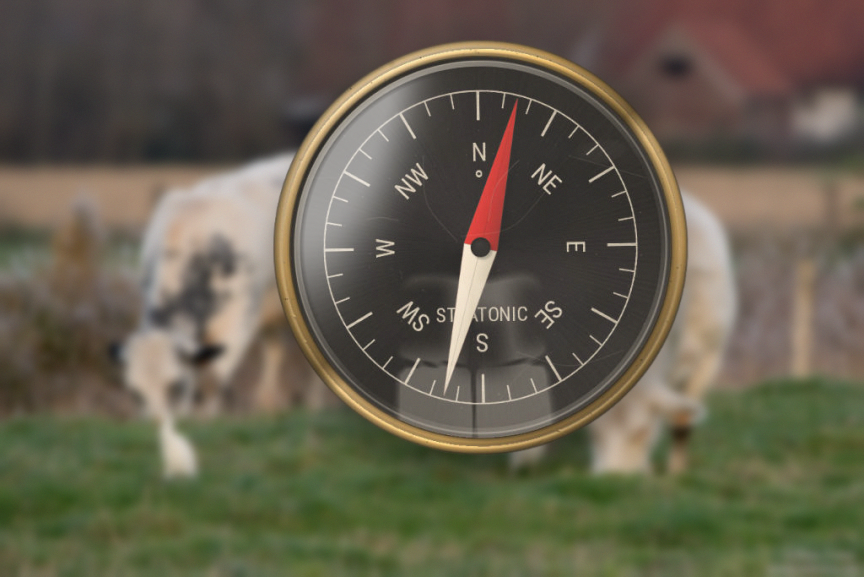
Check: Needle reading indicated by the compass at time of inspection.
15 °
